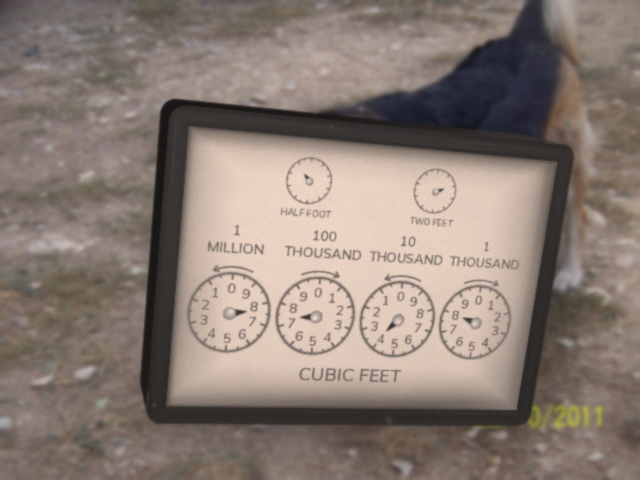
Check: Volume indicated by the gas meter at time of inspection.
773800 ft³
